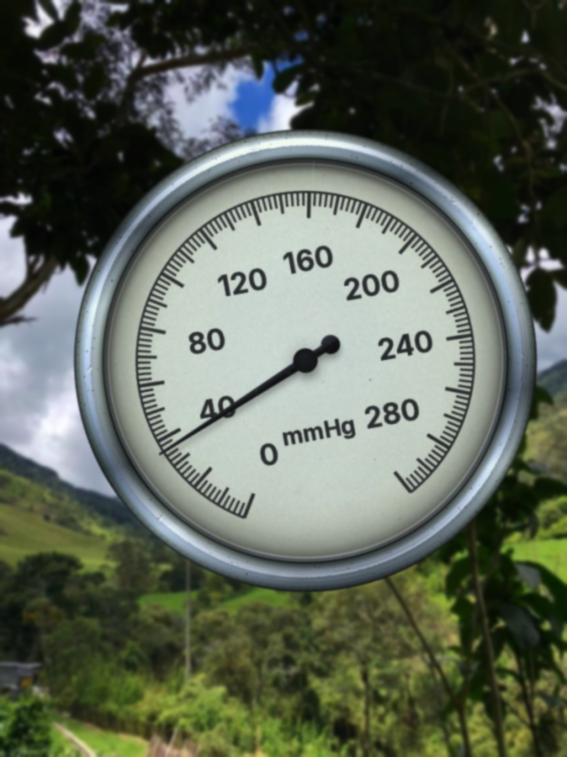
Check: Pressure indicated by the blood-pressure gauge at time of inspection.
36 mmHg
